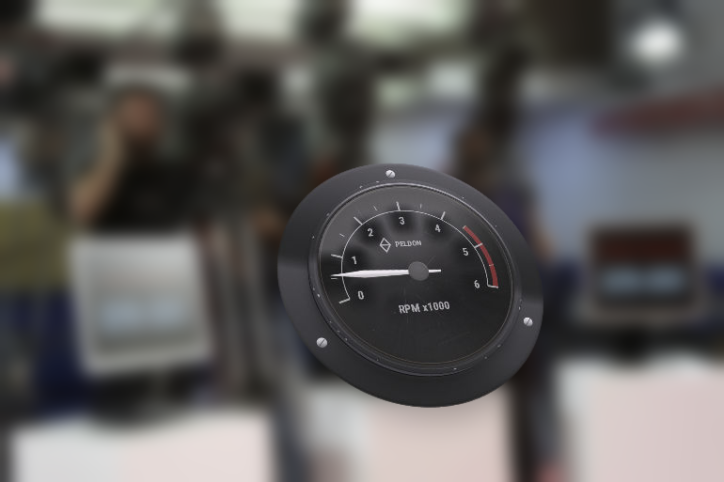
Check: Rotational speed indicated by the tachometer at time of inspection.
500 rpm
